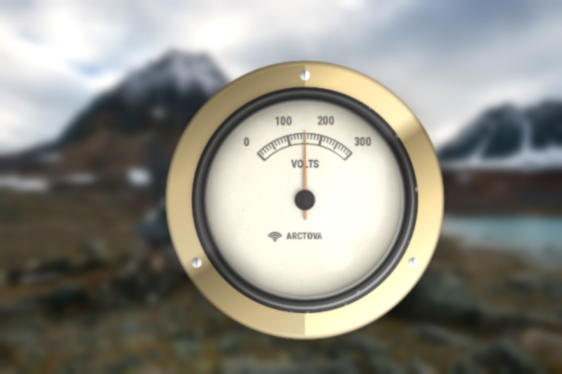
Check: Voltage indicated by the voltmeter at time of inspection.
150 V
